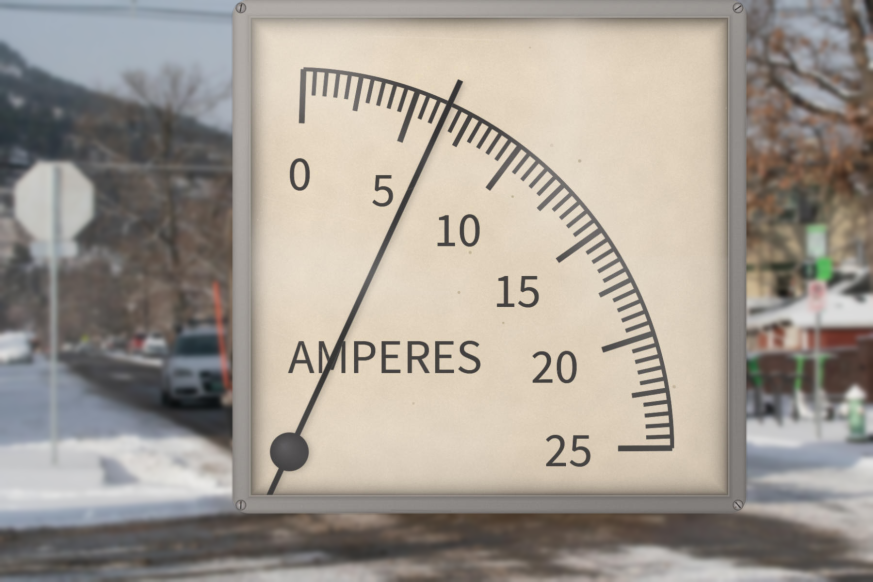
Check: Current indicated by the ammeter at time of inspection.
6.5 A
